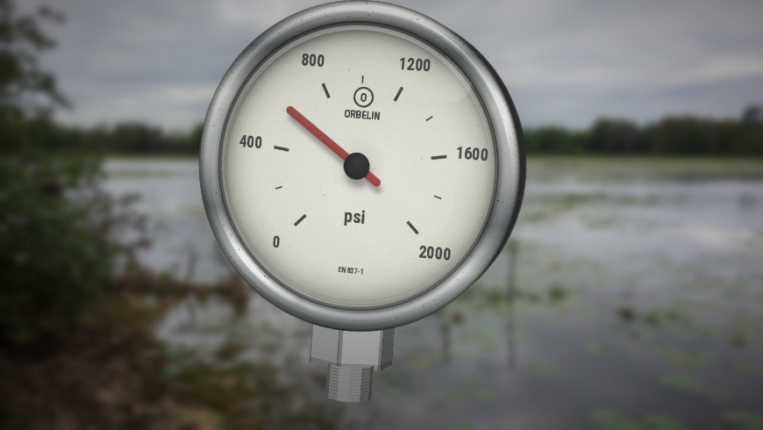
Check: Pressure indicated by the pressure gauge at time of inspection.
600 psi
